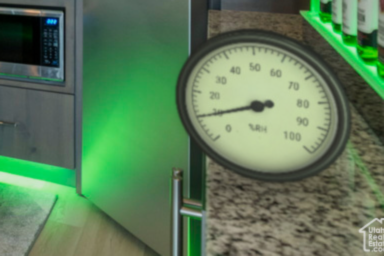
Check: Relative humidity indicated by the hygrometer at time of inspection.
10 %
